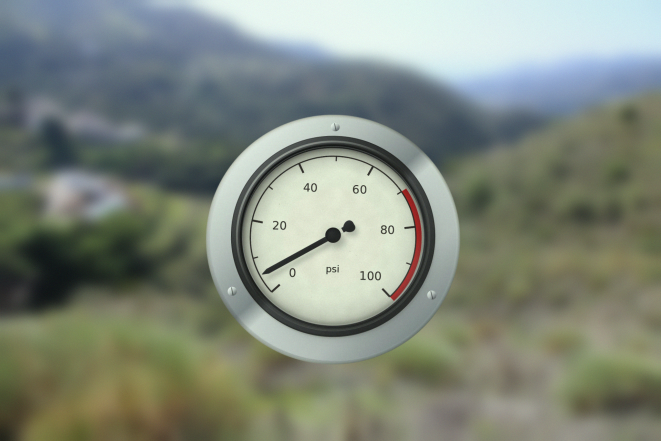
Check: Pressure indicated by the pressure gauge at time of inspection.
5 psi
